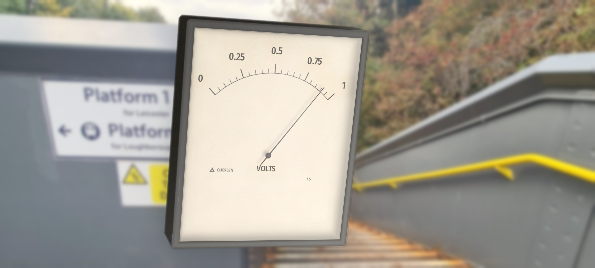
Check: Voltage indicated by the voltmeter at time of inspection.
0.9 V
